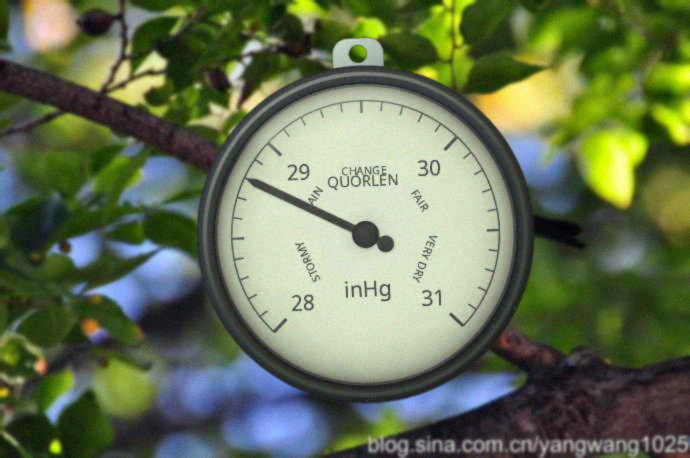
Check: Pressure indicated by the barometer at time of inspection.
28.8 inHg
